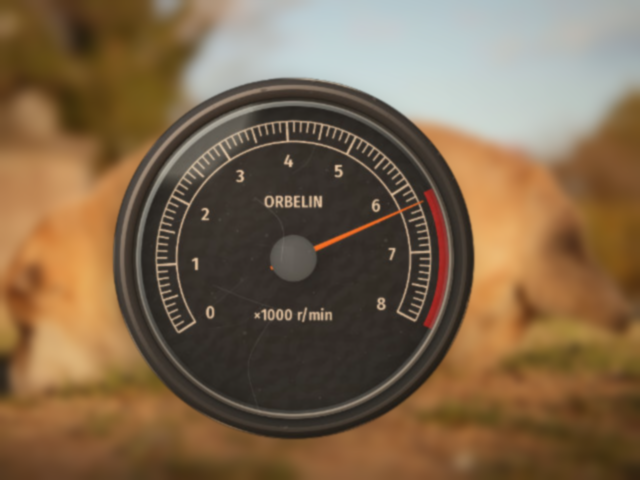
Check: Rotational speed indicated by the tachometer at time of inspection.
6300 rpm
